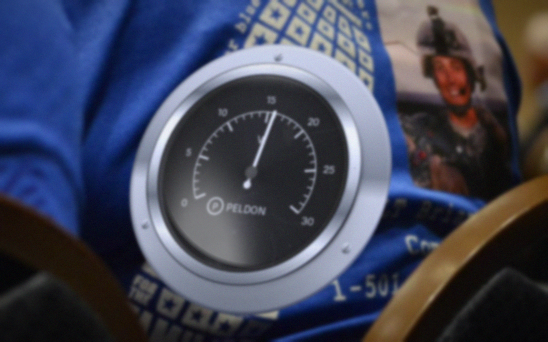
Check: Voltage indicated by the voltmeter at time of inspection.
16 V
